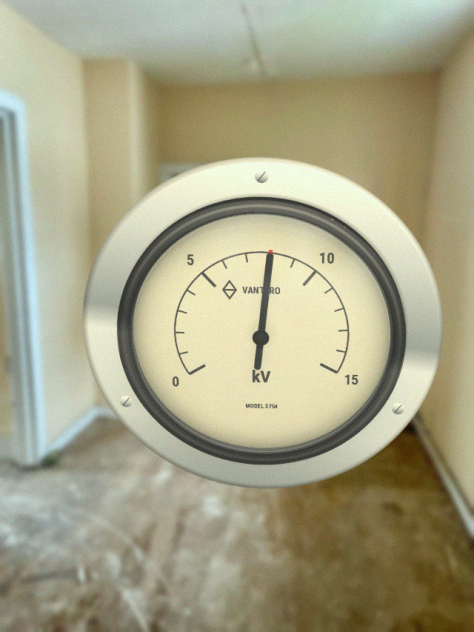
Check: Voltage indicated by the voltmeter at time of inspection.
8 kV
